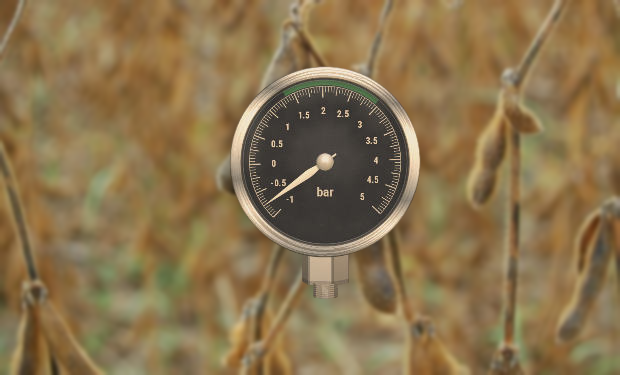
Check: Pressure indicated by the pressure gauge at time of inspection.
-0.75 bar
